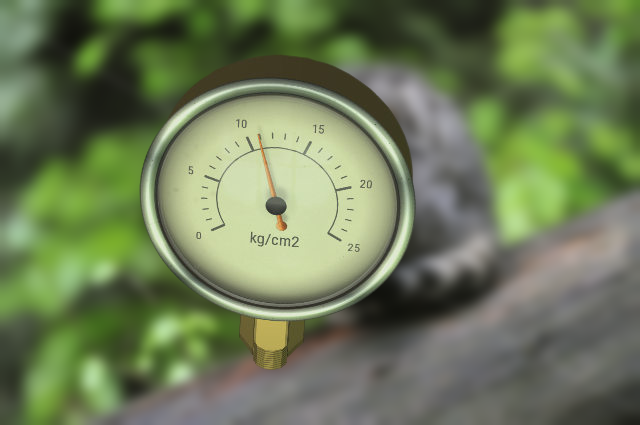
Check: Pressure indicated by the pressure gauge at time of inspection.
11 kg/cm²
